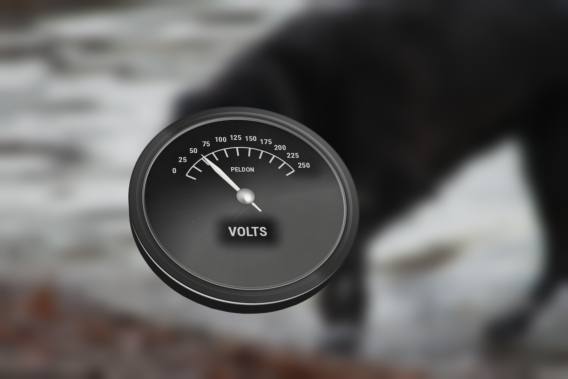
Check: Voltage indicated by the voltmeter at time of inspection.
50 V
